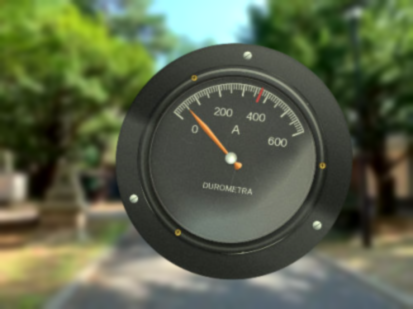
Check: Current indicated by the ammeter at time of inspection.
50 A
